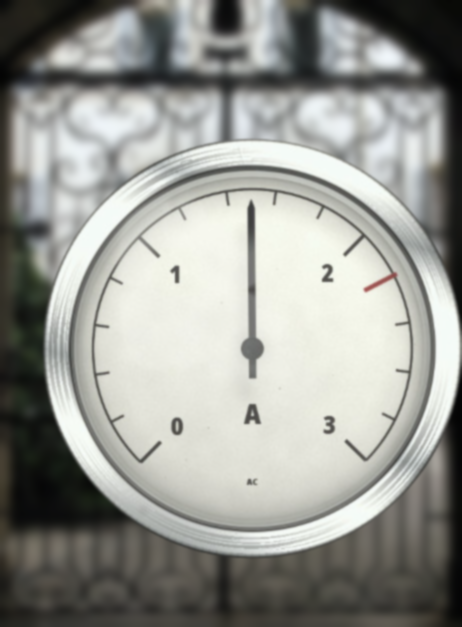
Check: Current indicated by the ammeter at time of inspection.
1.5 A
